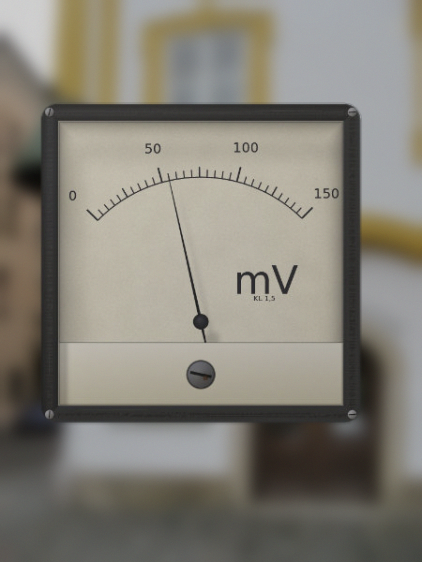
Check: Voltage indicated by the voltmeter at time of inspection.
55 mV
